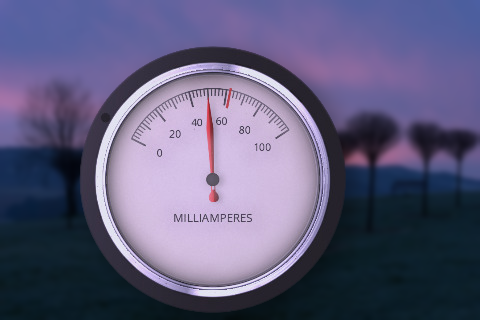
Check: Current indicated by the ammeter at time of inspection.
50 mA
